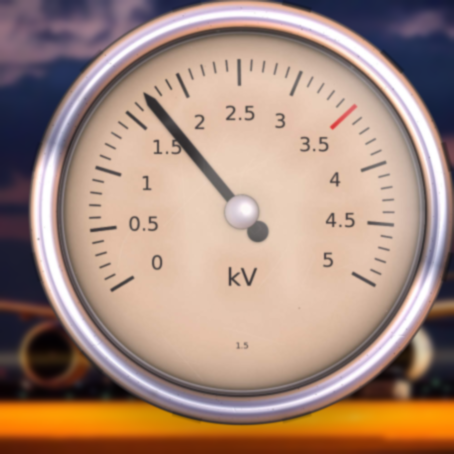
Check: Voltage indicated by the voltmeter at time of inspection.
1.7 kV
